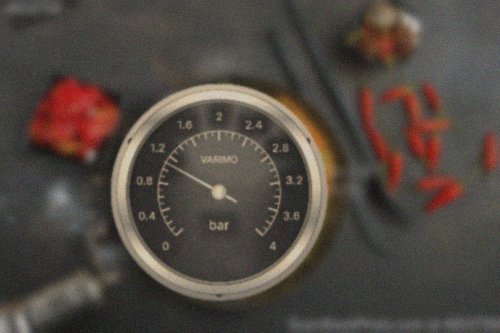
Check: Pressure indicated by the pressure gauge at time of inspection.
1.1 bar
